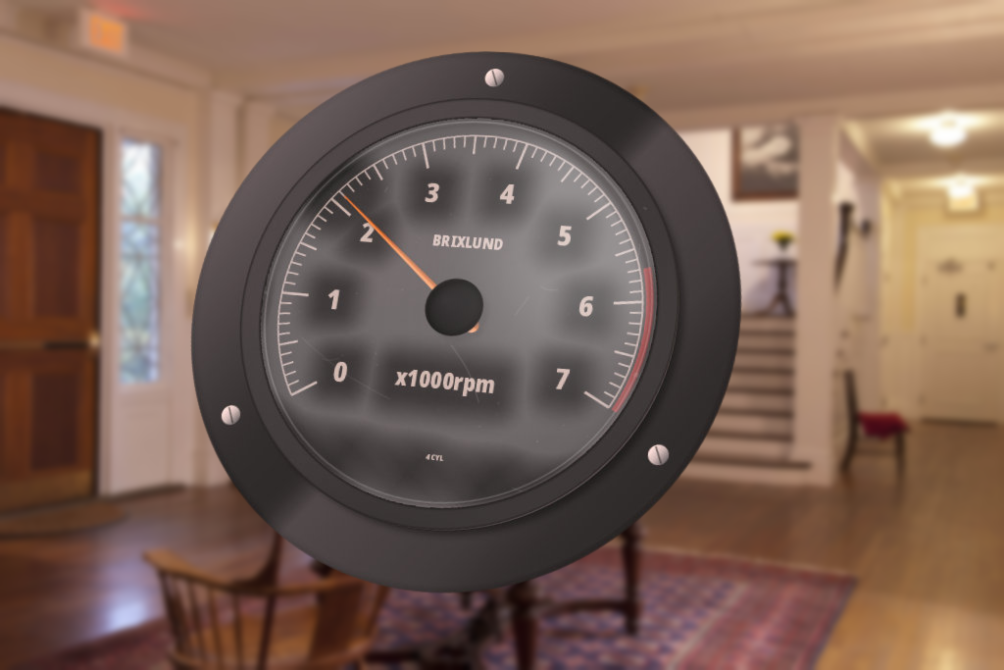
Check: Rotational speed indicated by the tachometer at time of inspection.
2100 rpm
